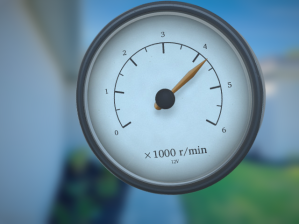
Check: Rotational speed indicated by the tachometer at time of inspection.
4250 rpm
